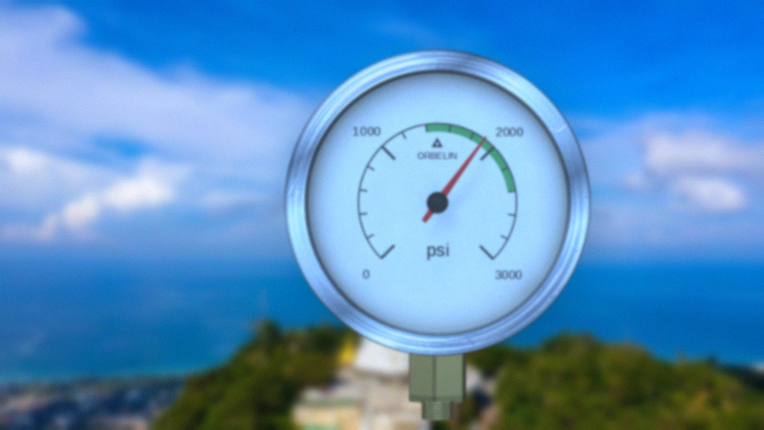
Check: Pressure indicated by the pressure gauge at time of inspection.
1900 psi
